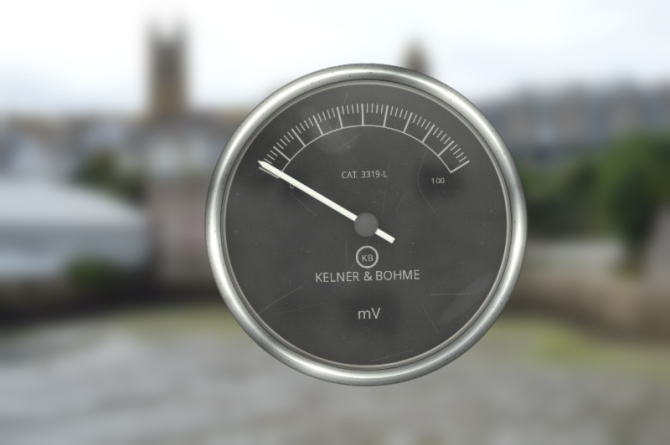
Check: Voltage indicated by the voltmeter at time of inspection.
2 mV
